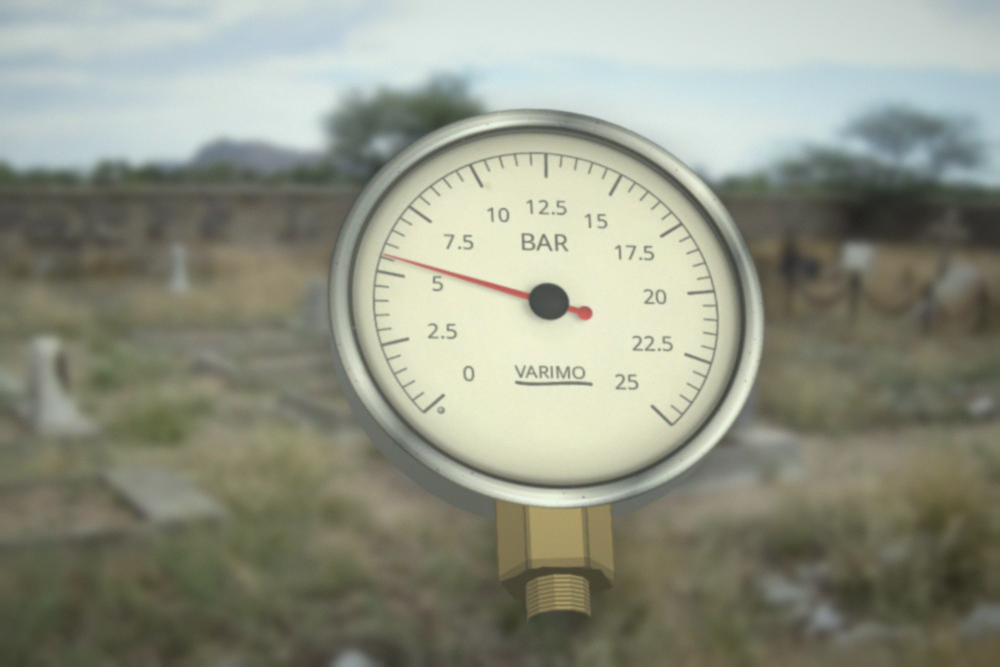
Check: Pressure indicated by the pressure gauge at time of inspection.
5.5 bar
